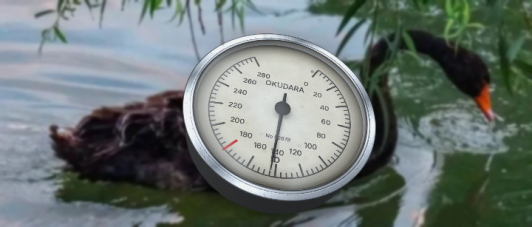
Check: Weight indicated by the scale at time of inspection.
144 lb
